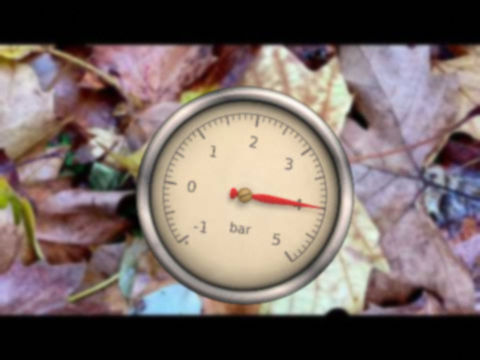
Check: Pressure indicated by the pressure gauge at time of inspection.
4 bar
